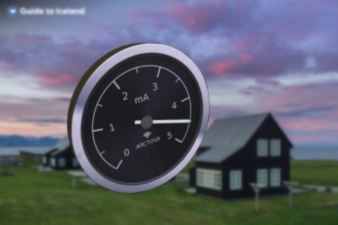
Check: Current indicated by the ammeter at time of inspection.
4.5 mA
